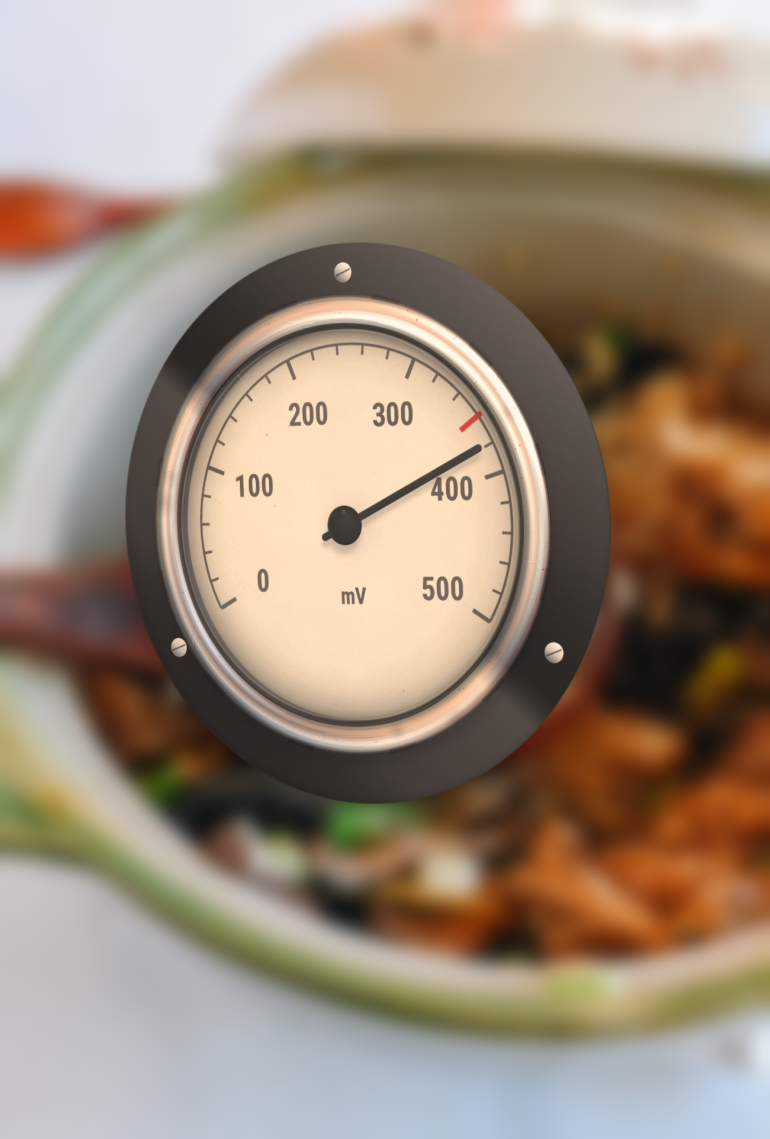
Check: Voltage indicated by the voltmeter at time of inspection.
380 mV
